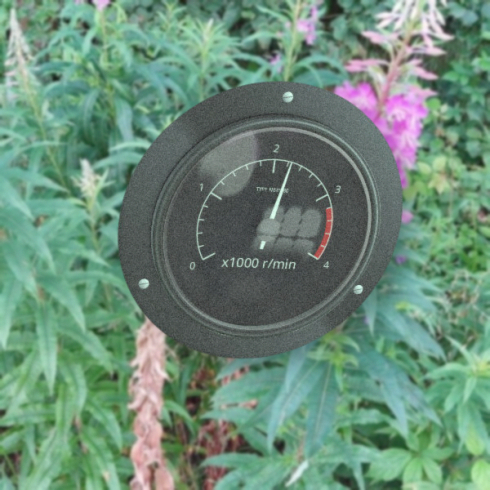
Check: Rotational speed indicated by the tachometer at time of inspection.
2200 rpm
